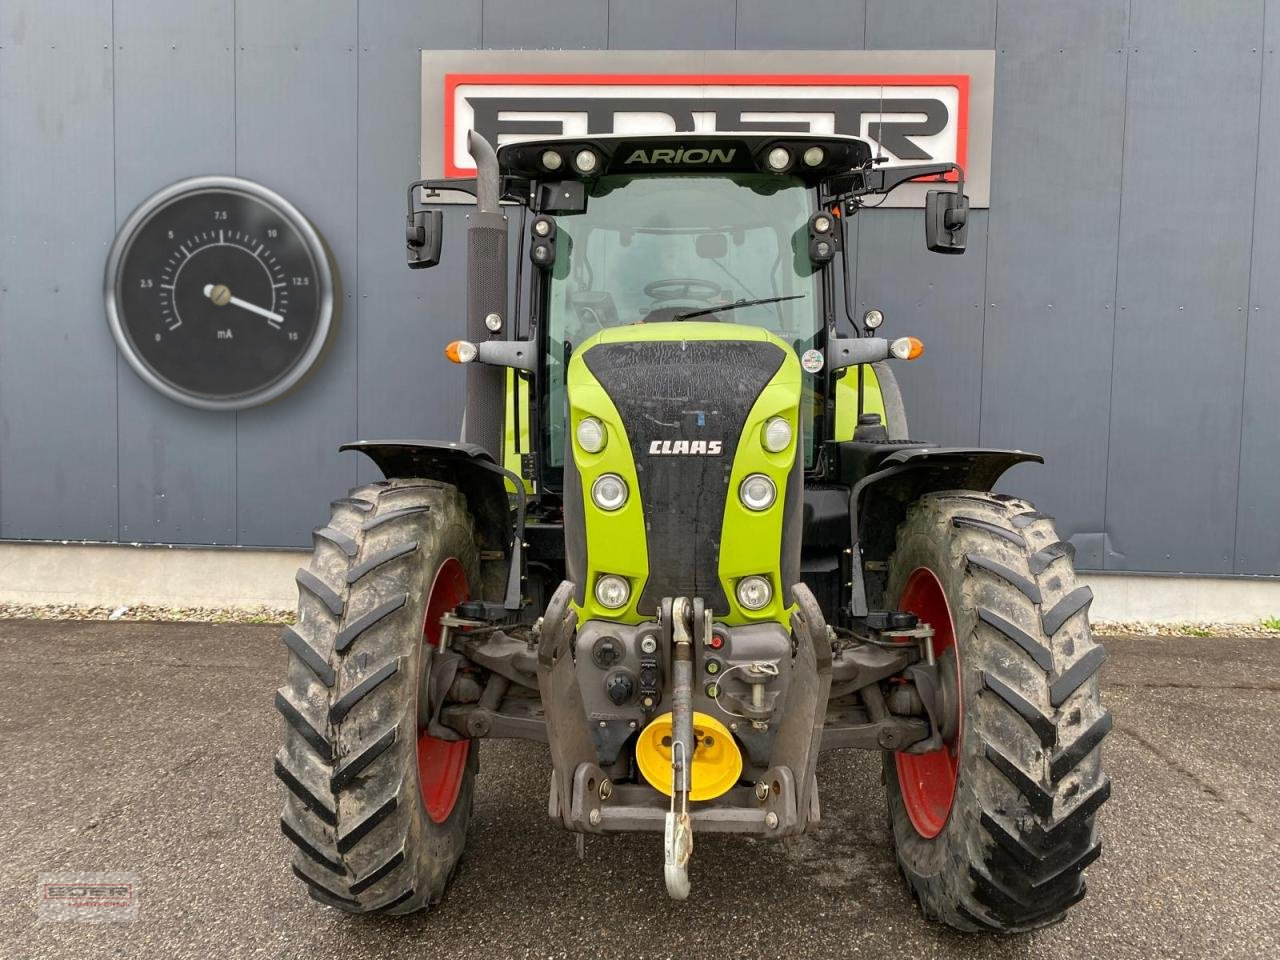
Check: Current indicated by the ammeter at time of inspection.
14.5 mA
